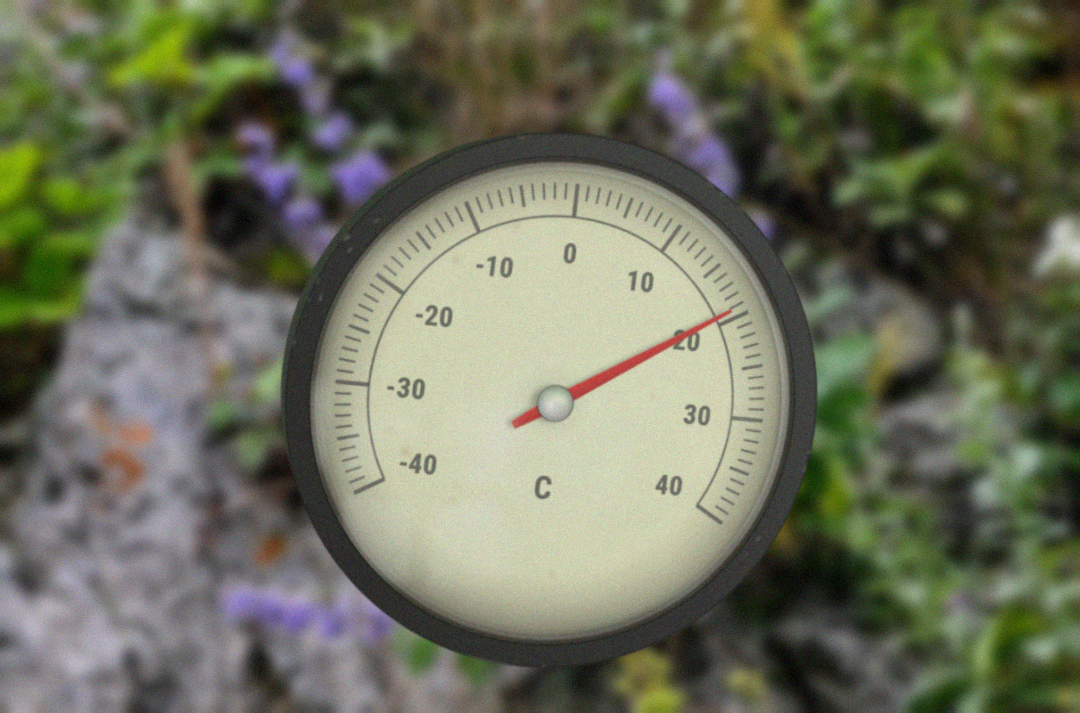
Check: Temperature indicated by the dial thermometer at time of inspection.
19 °C
